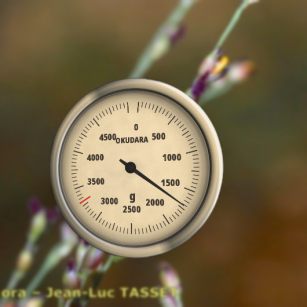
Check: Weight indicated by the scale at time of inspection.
1700 g
